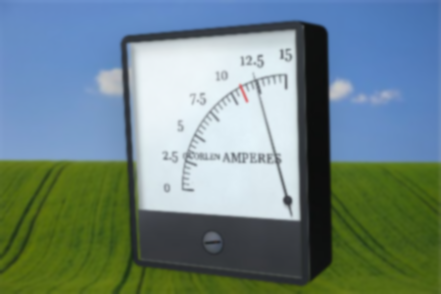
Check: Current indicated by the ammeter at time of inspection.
12.5 A
